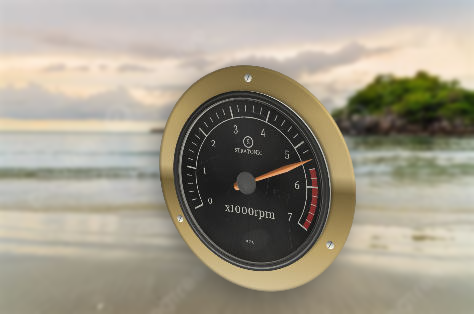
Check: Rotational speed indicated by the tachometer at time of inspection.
5400 rpm
